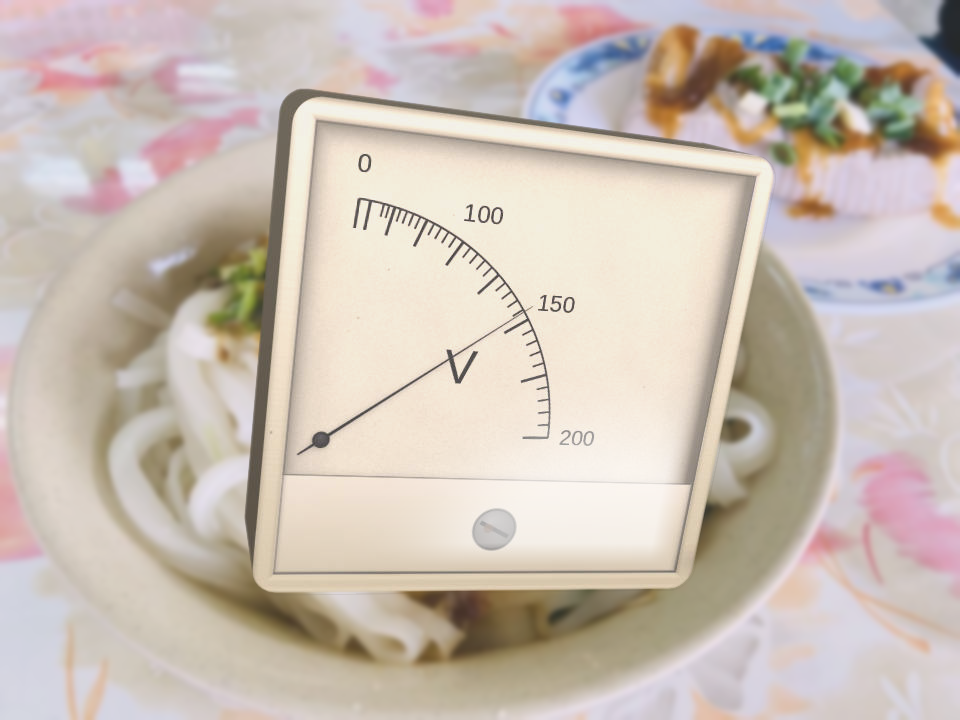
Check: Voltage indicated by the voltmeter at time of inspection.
145 V
